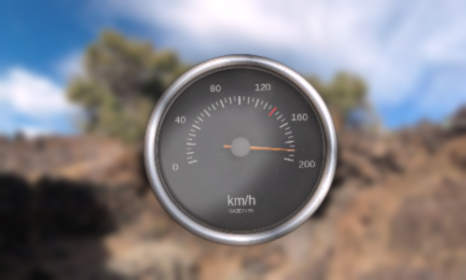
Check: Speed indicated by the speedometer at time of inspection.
190 km/h
